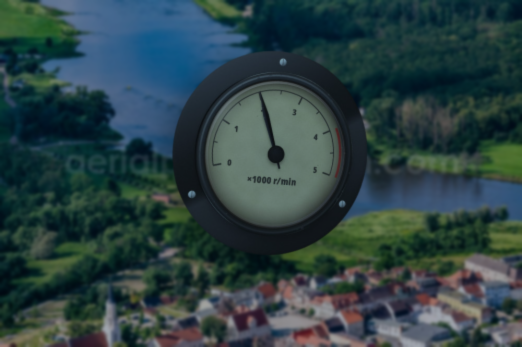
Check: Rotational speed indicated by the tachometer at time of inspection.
2000 rpm
